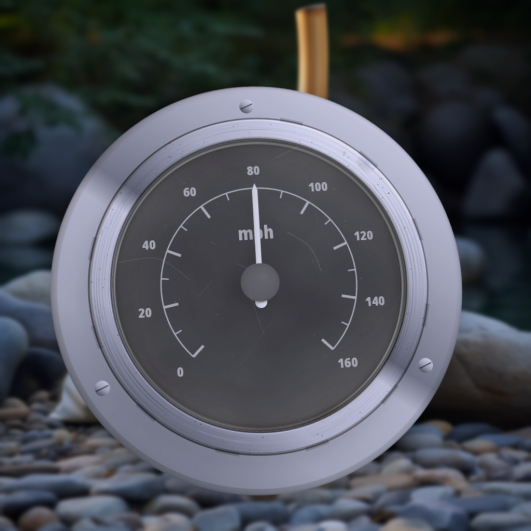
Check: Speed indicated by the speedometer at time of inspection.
80 mph
